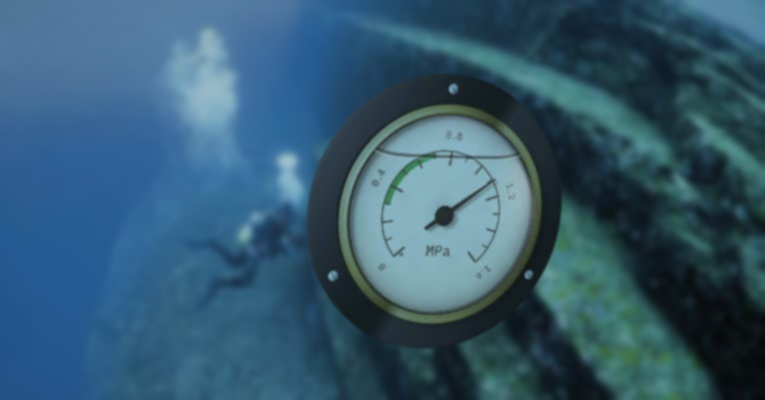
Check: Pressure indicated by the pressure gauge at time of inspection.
1.1 MPa
